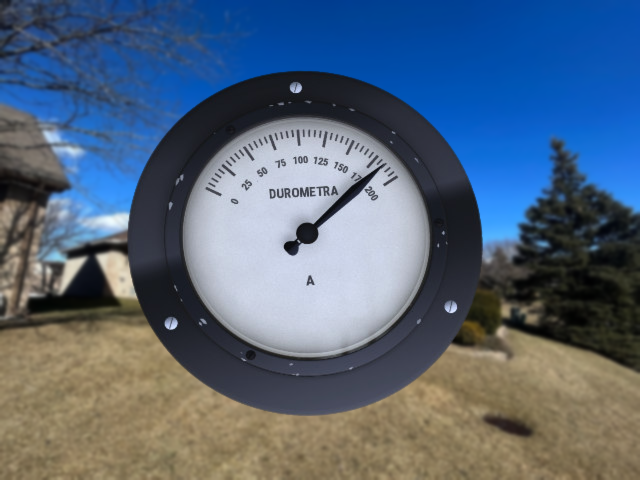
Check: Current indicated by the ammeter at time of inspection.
185 A
